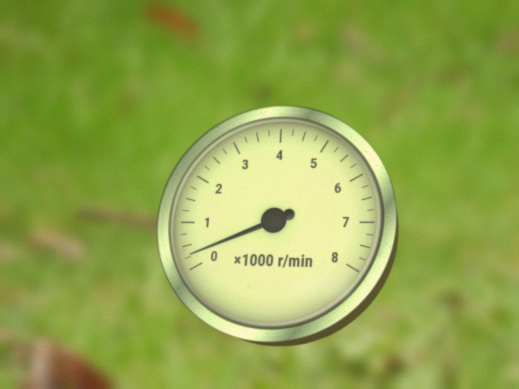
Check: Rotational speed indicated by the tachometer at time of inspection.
250 rpm
